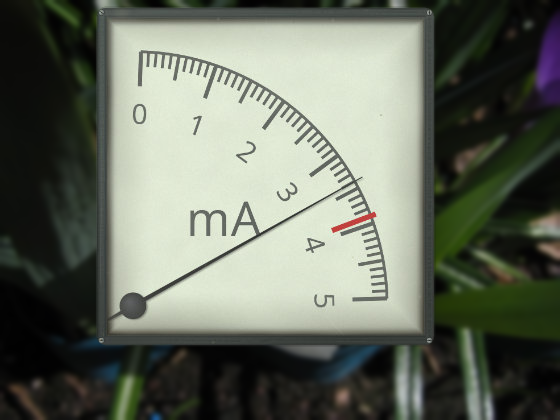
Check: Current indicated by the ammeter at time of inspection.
3.4 mA
